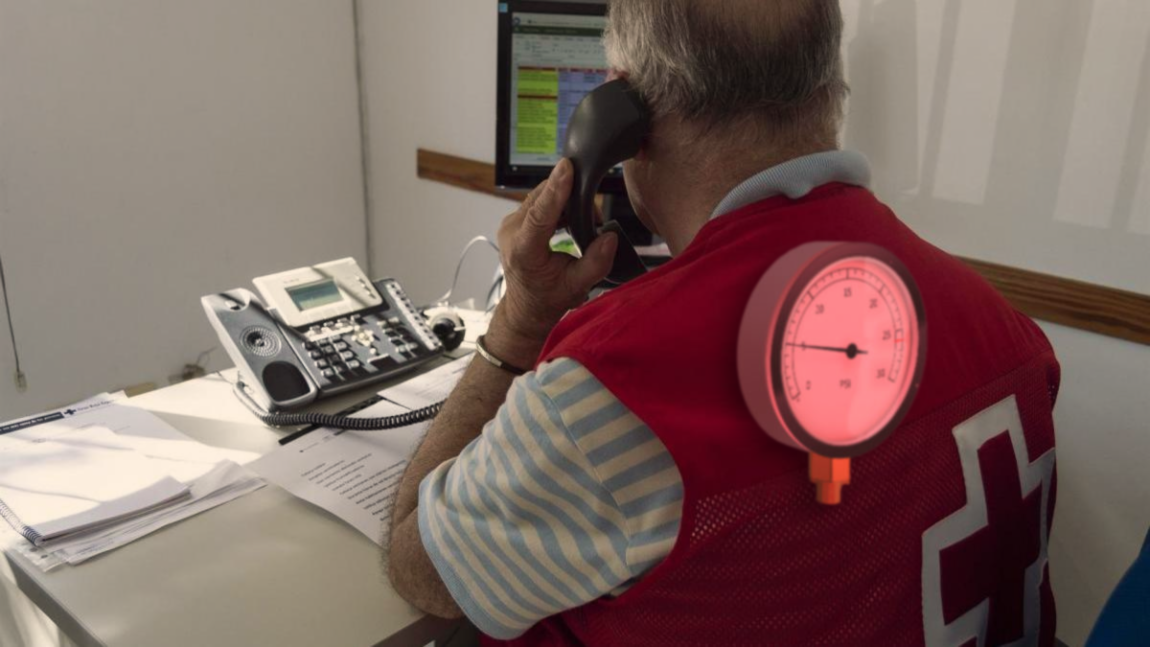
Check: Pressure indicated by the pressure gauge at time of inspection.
5 psi
